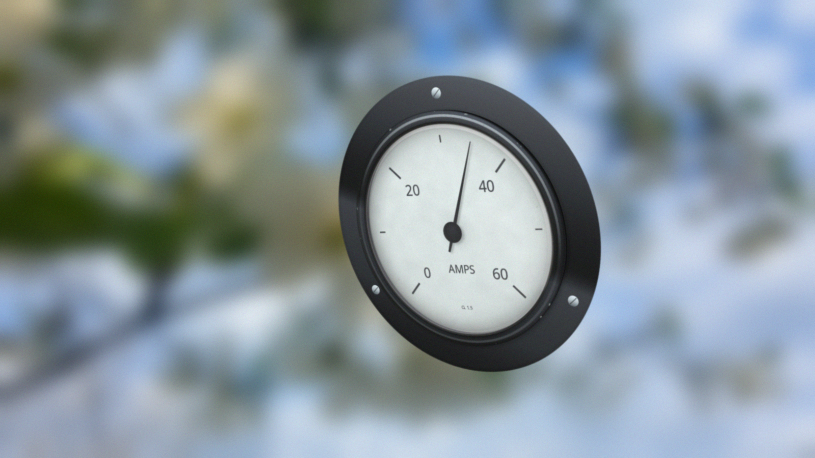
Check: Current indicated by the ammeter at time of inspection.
35 A
